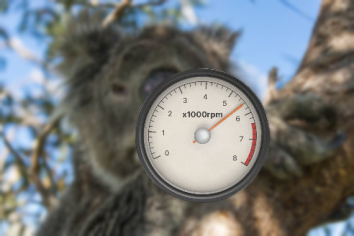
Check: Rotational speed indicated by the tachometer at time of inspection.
5600 rpm
